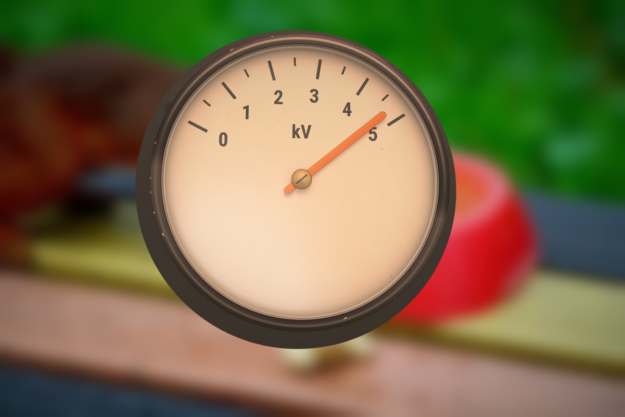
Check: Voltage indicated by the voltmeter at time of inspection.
4.75 kV
